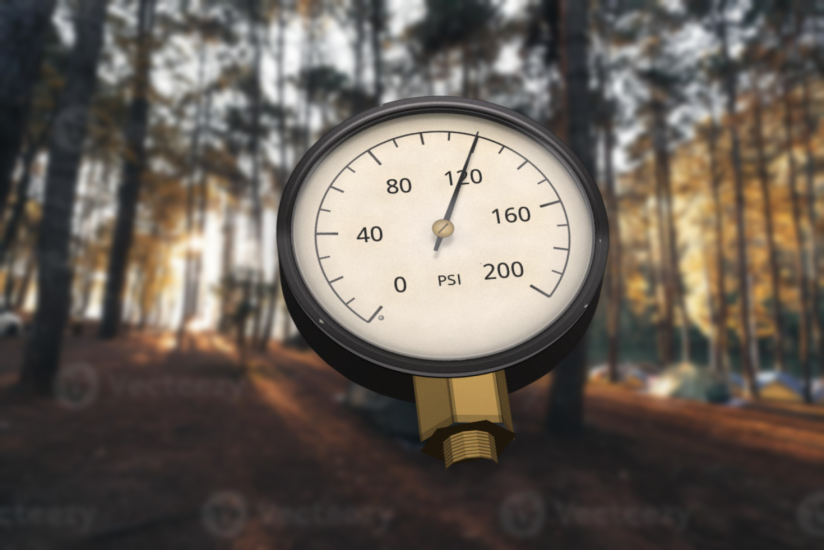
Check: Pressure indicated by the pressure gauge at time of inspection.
120 psi
